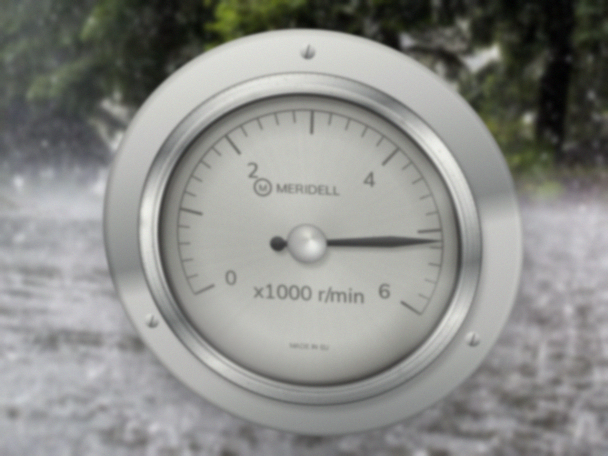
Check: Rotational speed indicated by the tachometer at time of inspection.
5100 rpm
